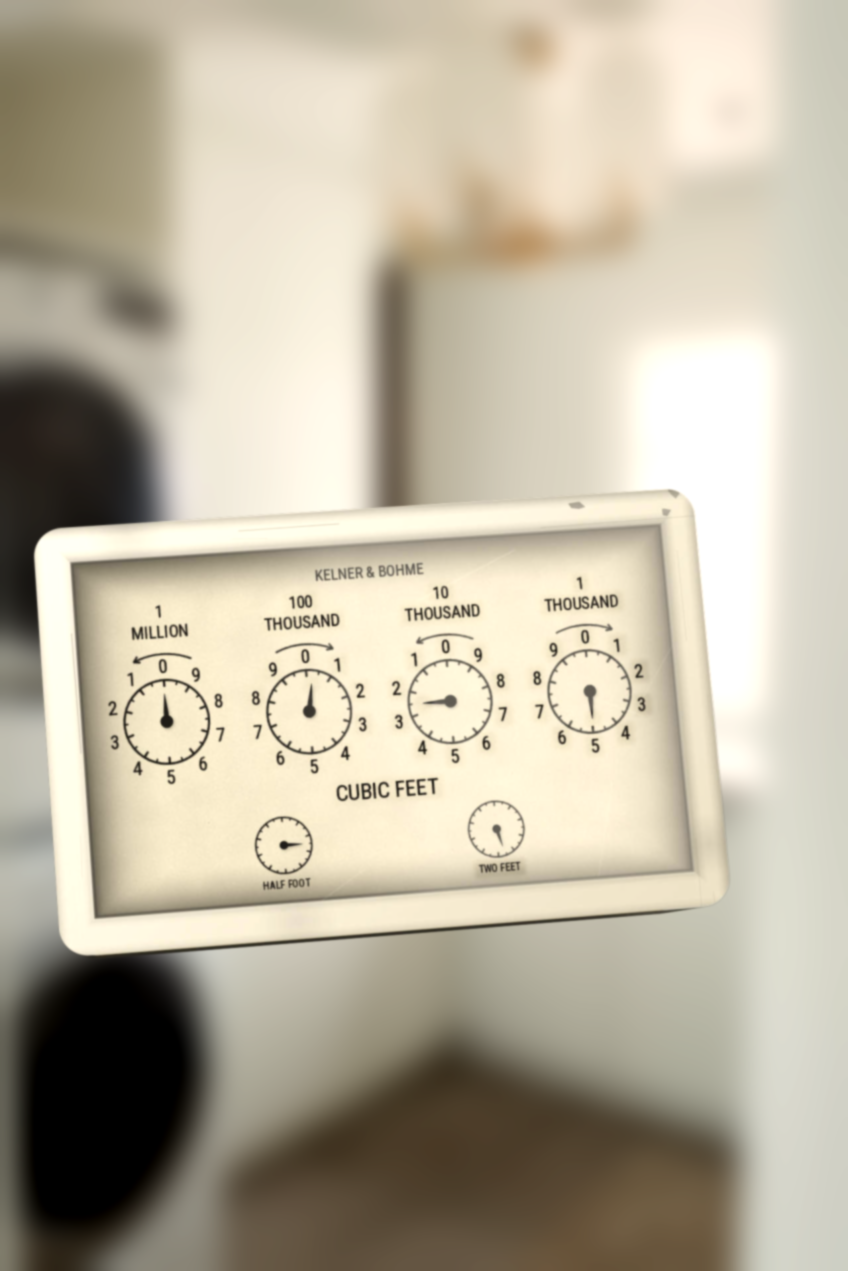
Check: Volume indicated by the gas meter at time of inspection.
2500 ft³
